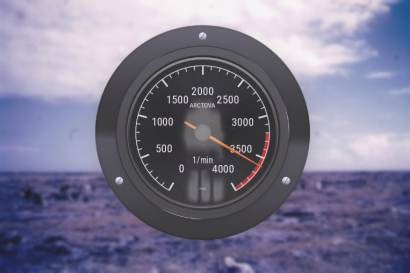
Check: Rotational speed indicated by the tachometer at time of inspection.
3600 rpm
